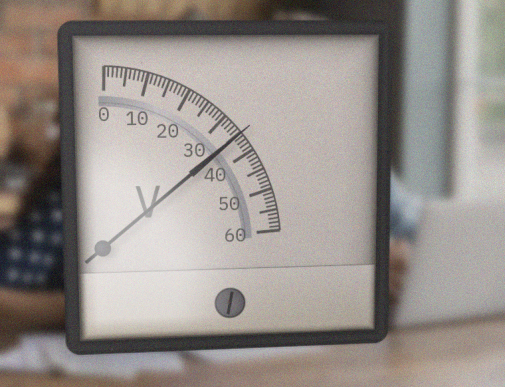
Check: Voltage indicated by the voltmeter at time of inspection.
35 V
